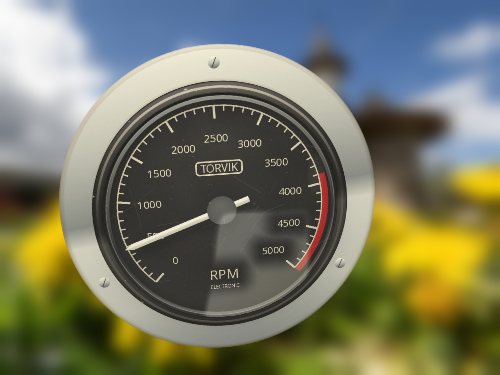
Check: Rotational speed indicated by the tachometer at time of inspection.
500 rpm
